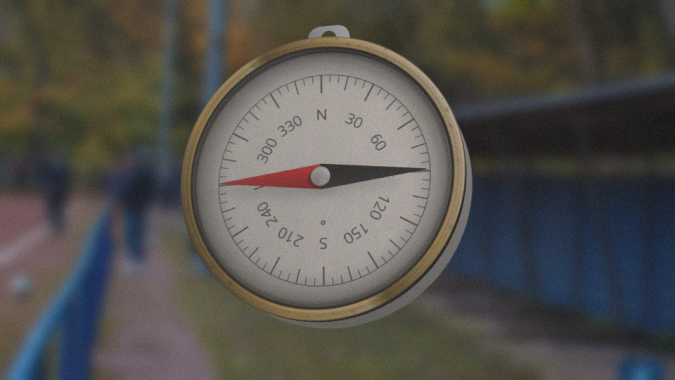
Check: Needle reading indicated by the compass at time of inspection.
270 °
